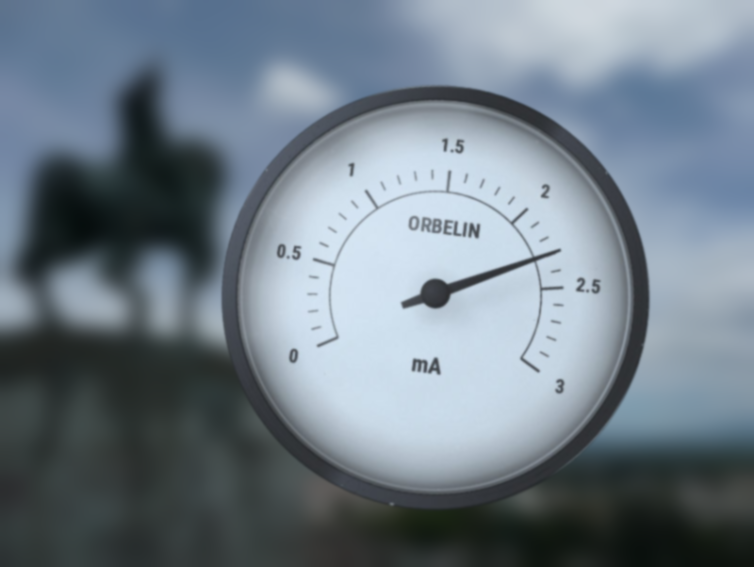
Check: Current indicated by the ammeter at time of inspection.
2.3 mA
